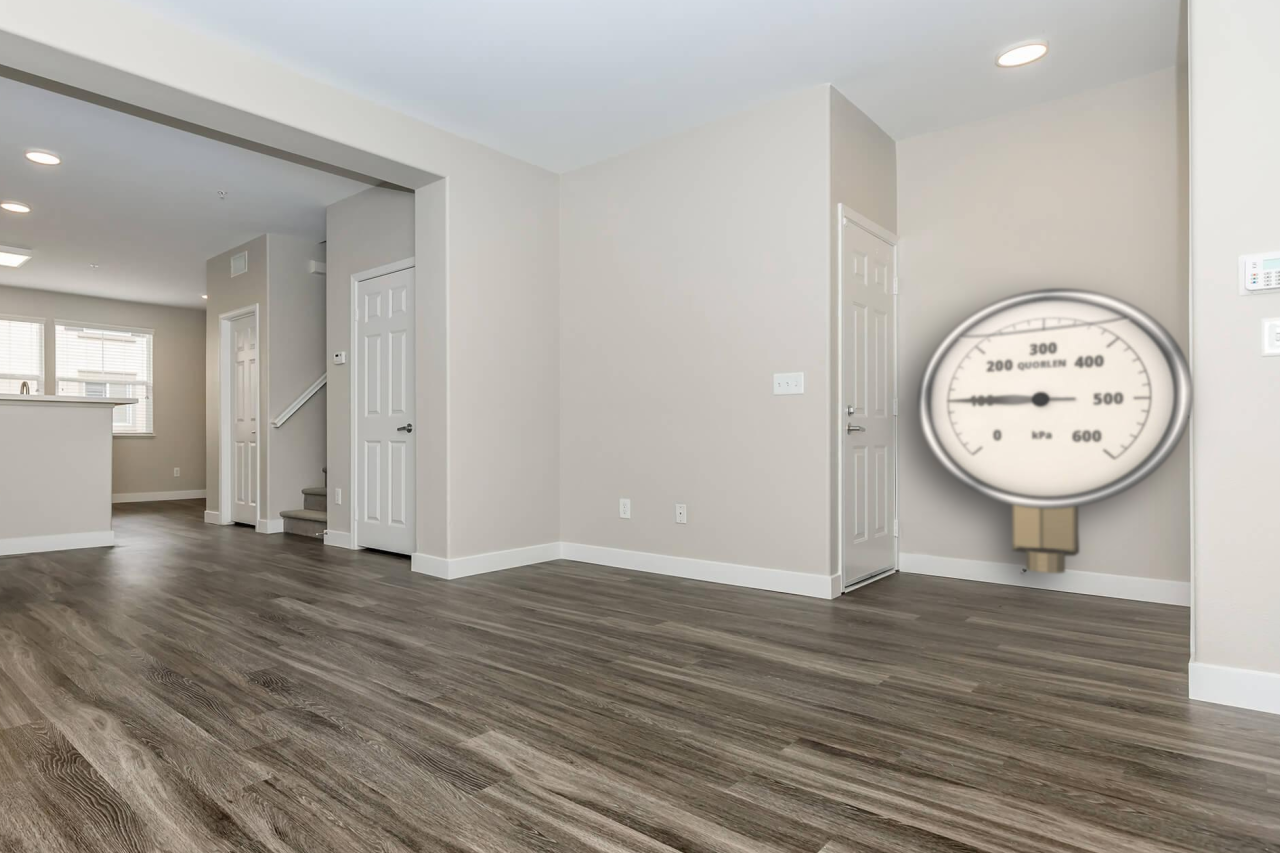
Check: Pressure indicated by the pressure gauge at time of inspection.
100 kPa
